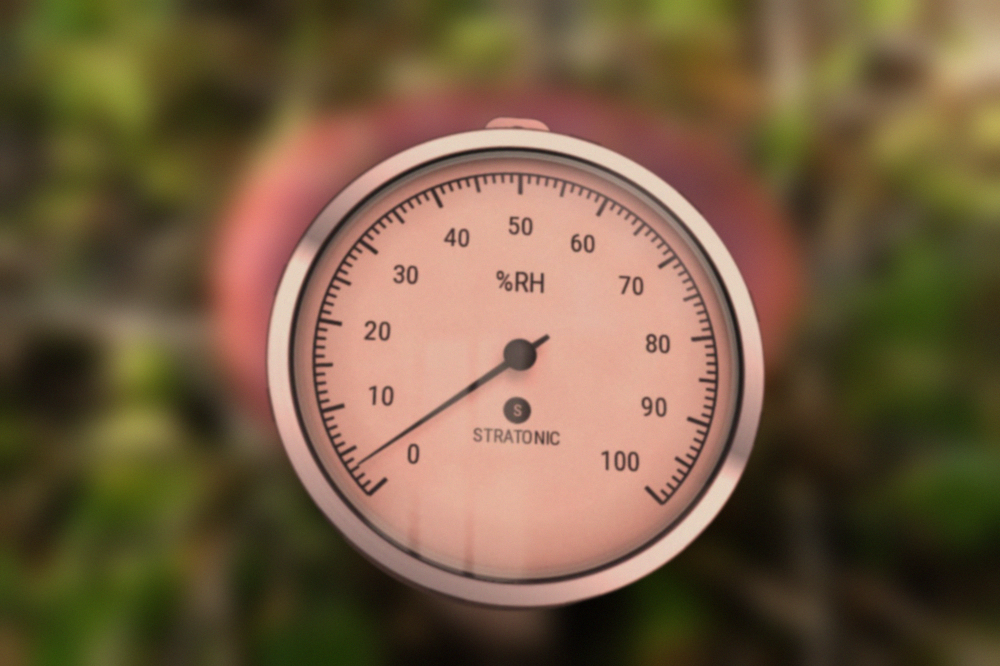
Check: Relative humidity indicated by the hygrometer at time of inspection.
3 %
